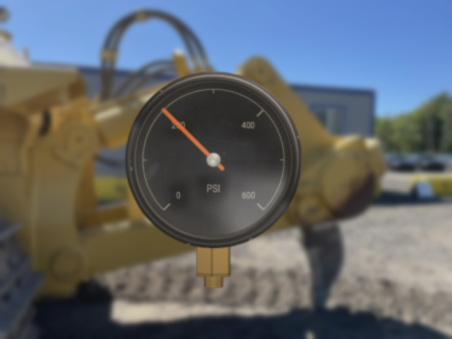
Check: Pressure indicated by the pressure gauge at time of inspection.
200 psi
